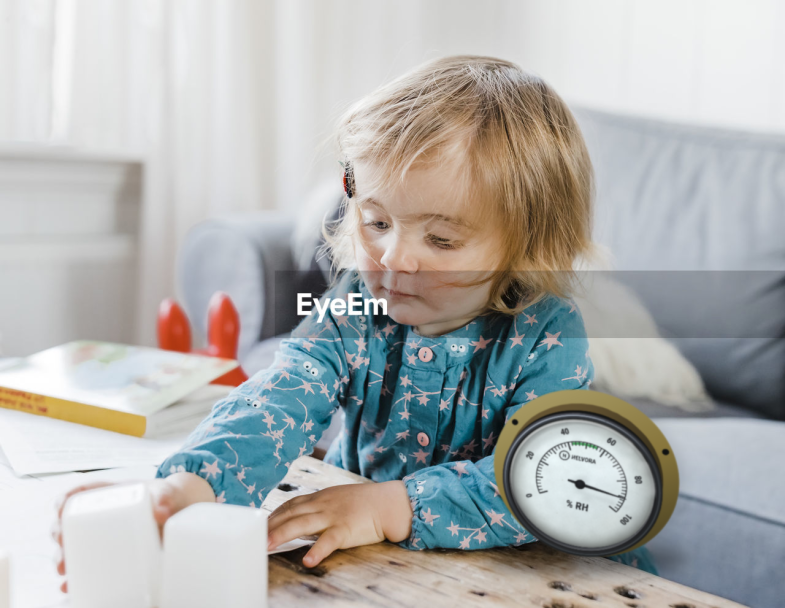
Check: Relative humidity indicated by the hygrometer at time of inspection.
90 %
